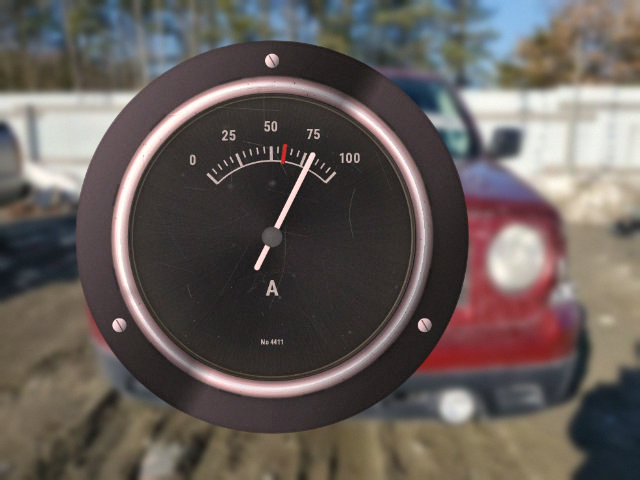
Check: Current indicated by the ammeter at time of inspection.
80 A
